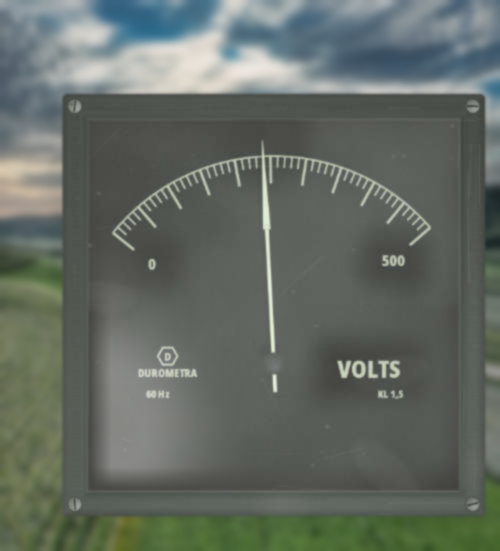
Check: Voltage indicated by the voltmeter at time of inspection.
240 V
